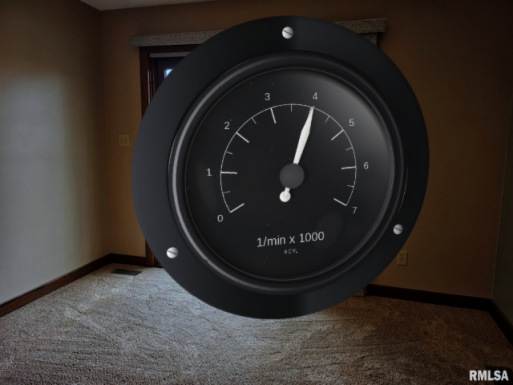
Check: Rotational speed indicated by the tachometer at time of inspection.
4000 rpm
